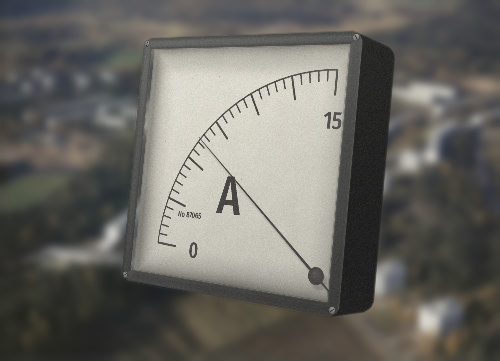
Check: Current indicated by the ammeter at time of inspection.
6.25 A
